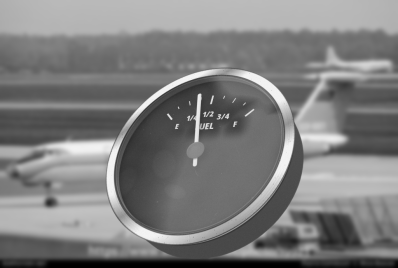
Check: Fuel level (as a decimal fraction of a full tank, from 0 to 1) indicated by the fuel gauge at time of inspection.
0.375
